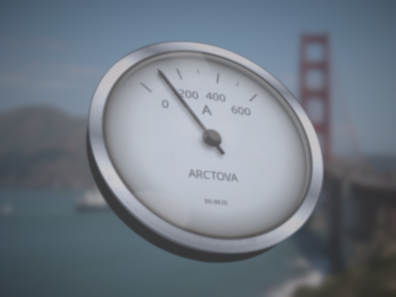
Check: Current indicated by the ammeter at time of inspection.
100 A
